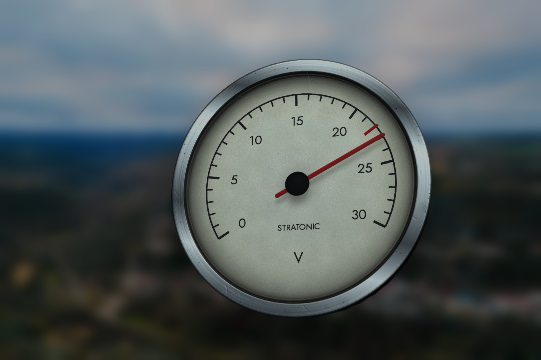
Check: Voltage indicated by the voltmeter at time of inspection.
23 V
